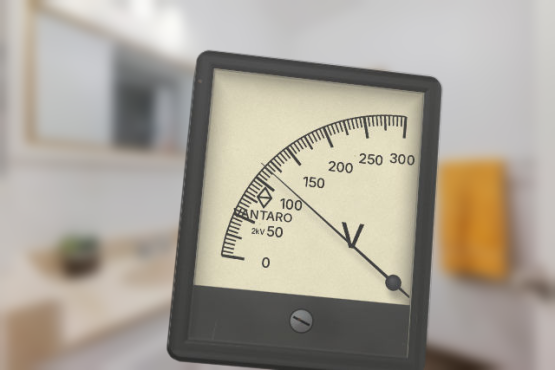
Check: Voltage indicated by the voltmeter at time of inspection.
115 V
